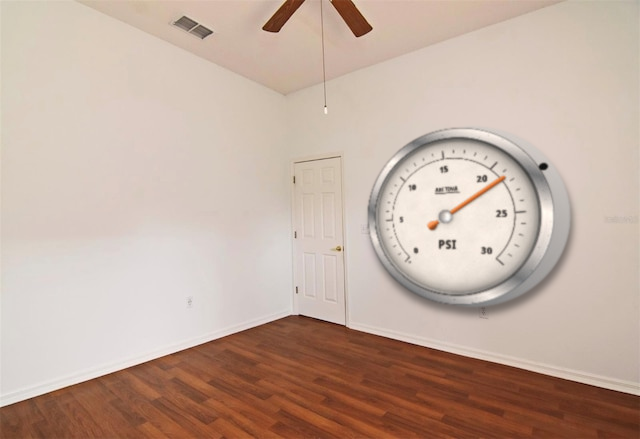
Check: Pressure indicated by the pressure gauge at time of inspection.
21.5 psi
